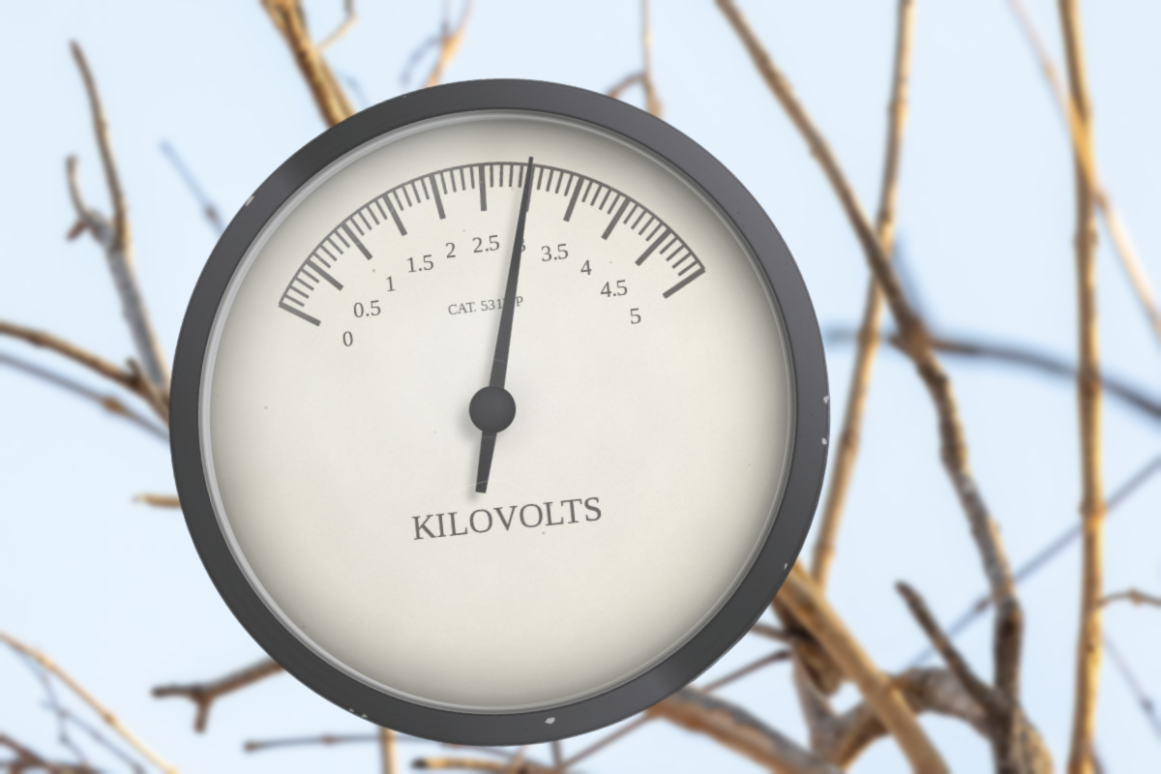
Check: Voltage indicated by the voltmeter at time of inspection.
3 kV
